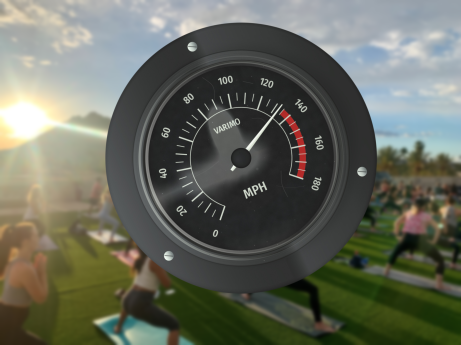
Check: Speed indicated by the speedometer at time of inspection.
132.5 mph
